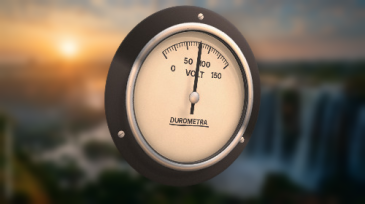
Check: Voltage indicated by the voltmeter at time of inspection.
75 V
